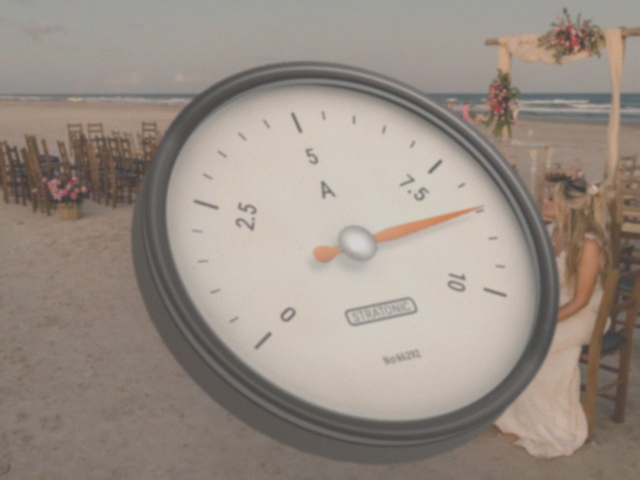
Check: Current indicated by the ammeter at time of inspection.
8.5 A
